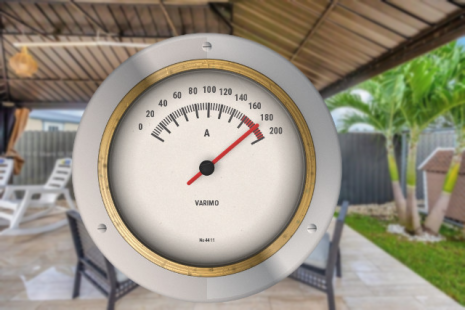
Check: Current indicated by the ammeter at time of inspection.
180 A
